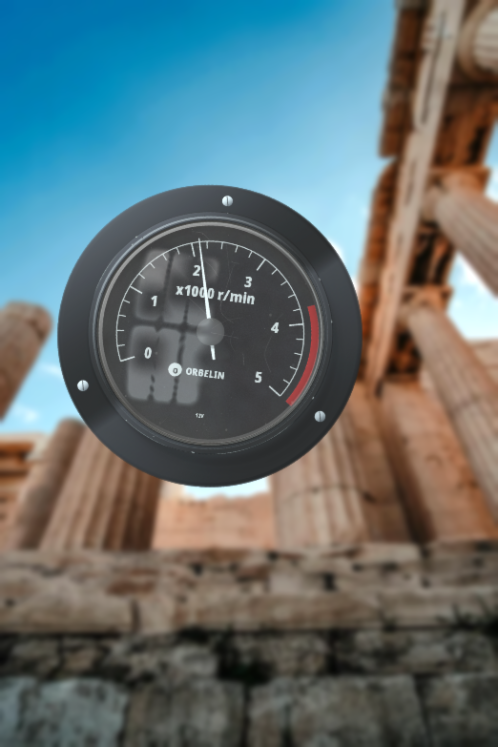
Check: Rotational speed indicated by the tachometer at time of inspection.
2100 rpm
